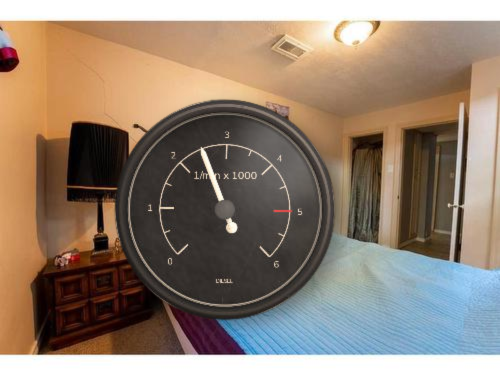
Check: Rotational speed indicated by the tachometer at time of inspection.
2500 rpm
